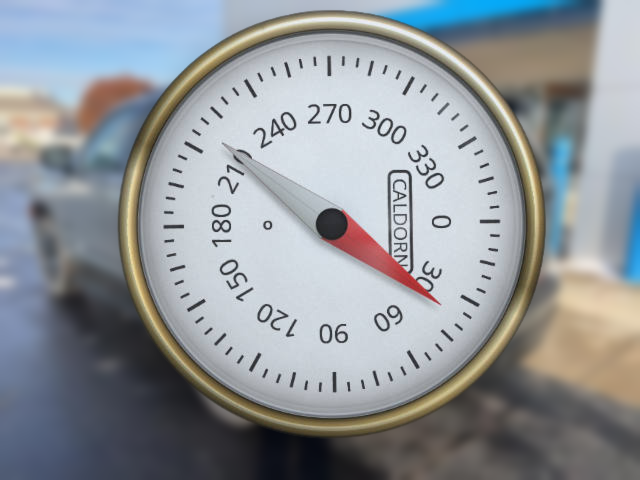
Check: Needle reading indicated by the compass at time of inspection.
37.5 °
